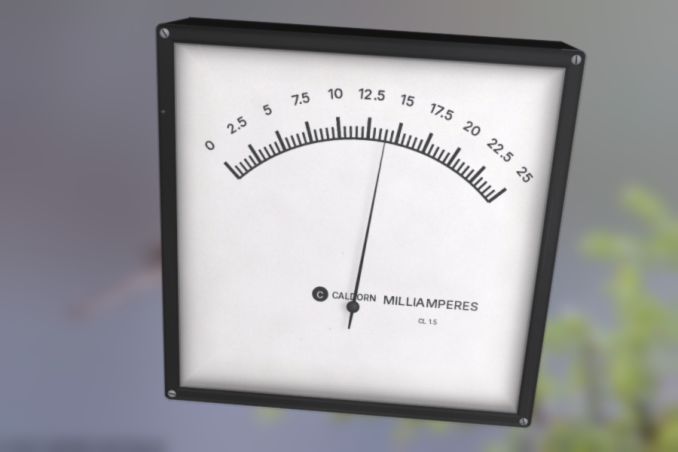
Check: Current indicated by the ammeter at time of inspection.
14 mA
